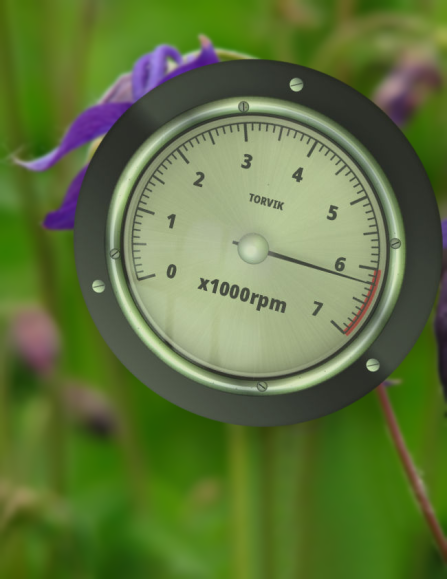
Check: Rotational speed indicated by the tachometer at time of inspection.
6200 rpm
